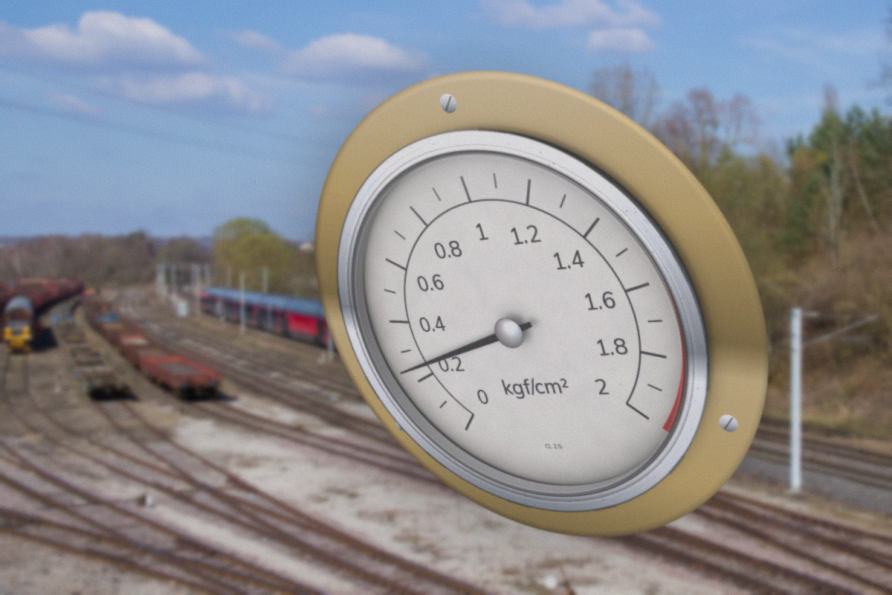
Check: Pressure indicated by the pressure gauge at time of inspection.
0.25 kg/cm²
